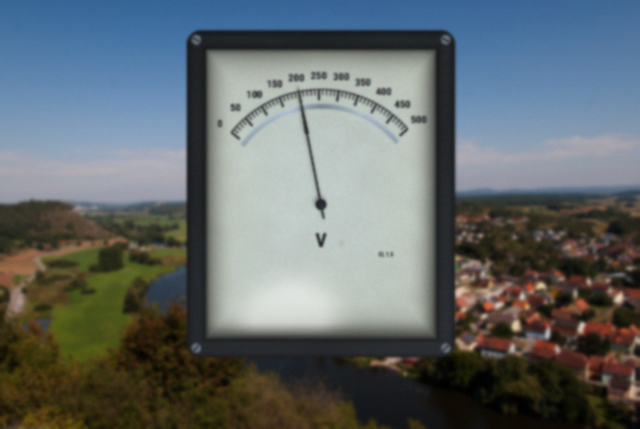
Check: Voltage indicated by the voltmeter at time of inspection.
200 V
